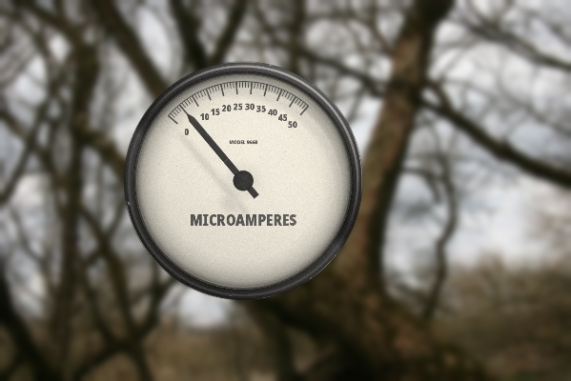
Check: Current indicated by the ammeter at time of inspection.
5 µA
